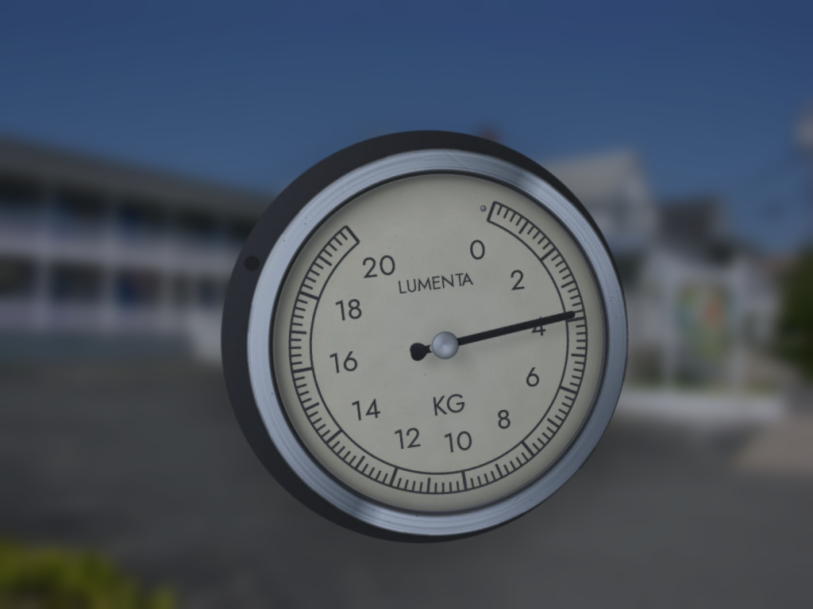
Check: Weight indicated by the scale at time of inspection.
3.8 kg
